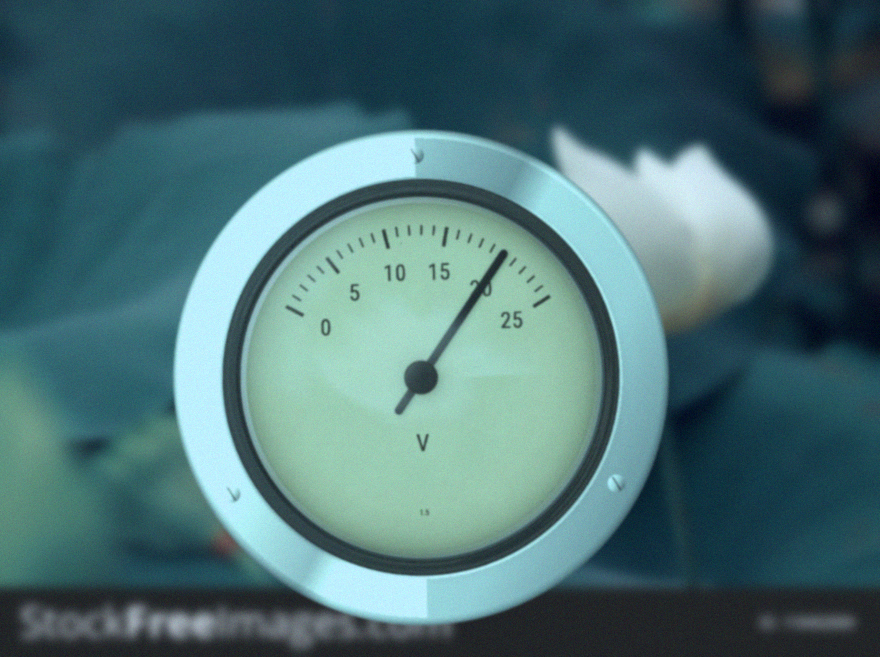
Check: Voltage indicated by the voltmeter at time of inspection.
20 V
